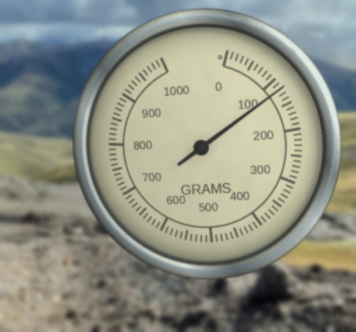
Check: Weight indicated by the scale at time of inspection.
120 g
